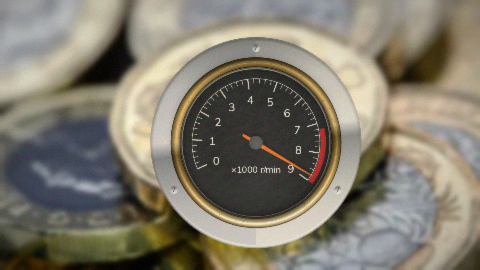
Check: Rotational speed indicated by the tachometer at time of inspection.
8800 rpm
